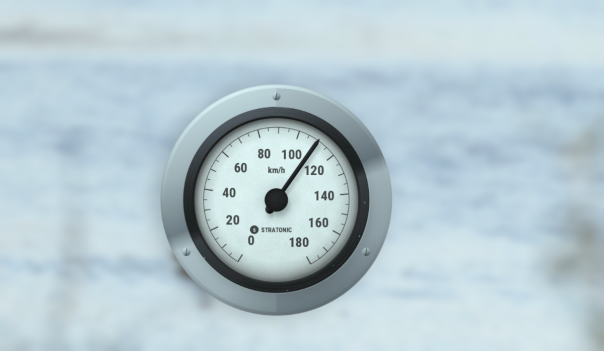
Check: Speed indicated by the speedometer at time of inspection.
110 km/h
